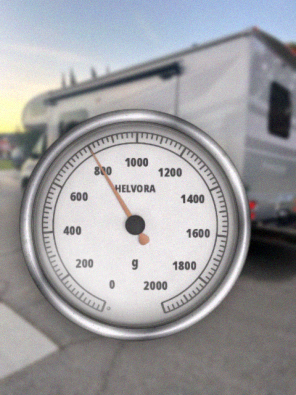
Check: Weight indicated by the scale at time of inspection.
800 g
